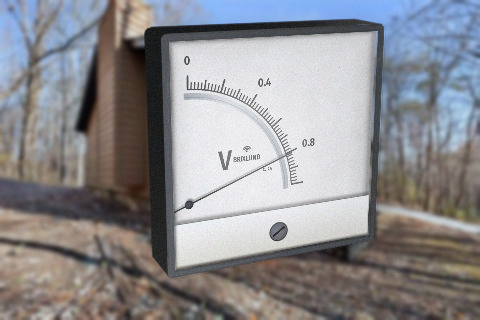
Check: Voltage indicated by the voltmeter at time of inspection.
0.8 V
